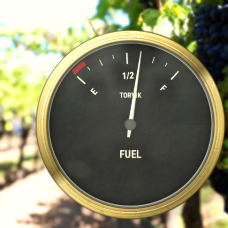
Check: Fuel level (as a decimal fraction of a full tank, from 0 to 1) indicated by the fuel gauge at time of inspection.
0.625
